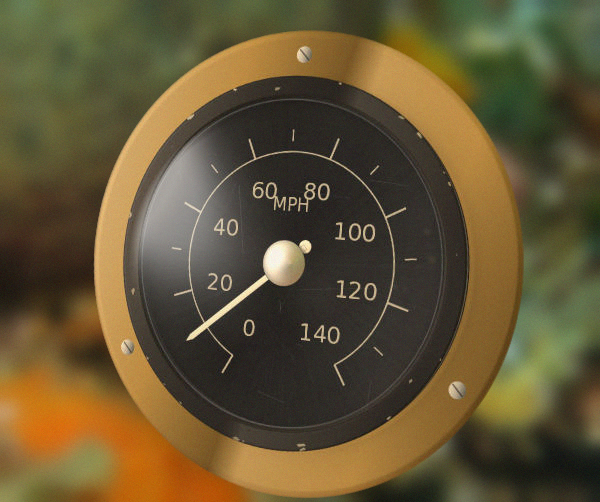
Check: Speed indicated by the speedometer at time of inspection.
10 mph
